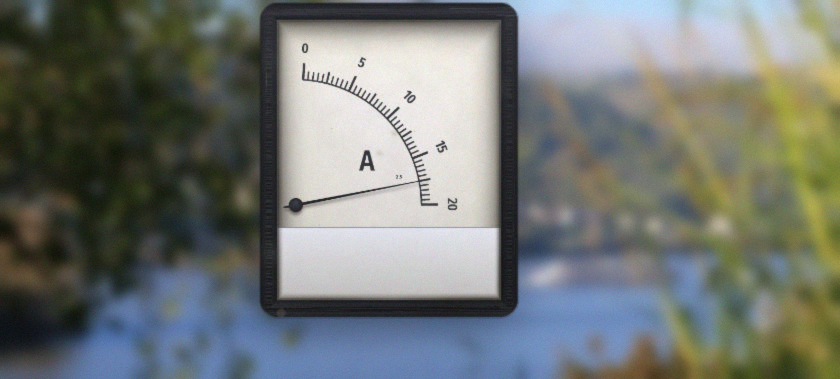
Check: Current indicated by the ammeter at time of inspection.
17.5 A
